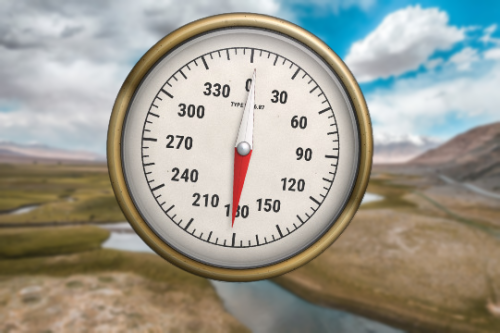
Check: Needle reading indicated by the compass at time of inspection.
182.5 °
